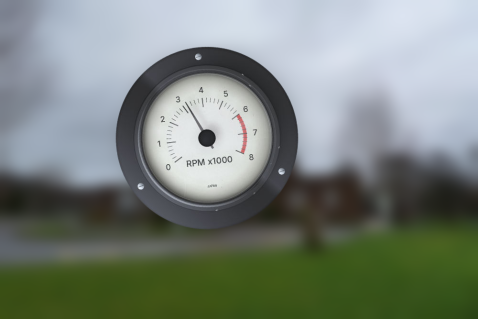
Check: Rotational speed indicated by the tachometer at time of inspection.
3200 rpm
